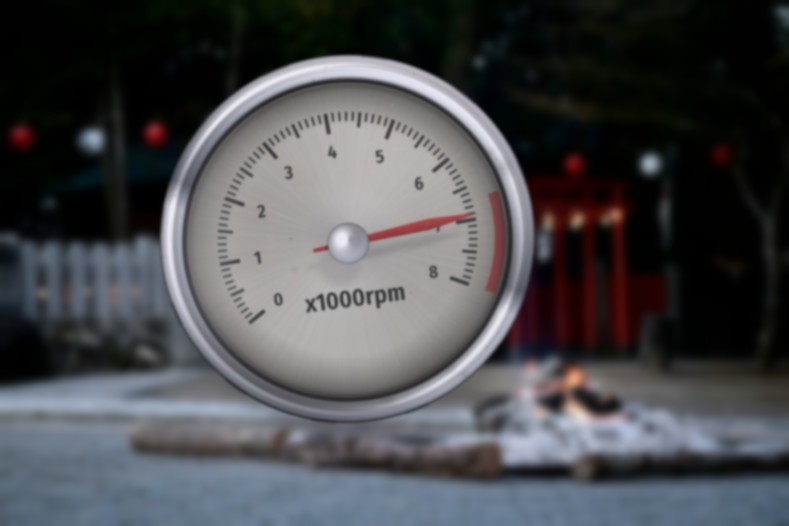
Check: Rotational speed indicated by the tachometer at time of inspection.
6900 rpm
